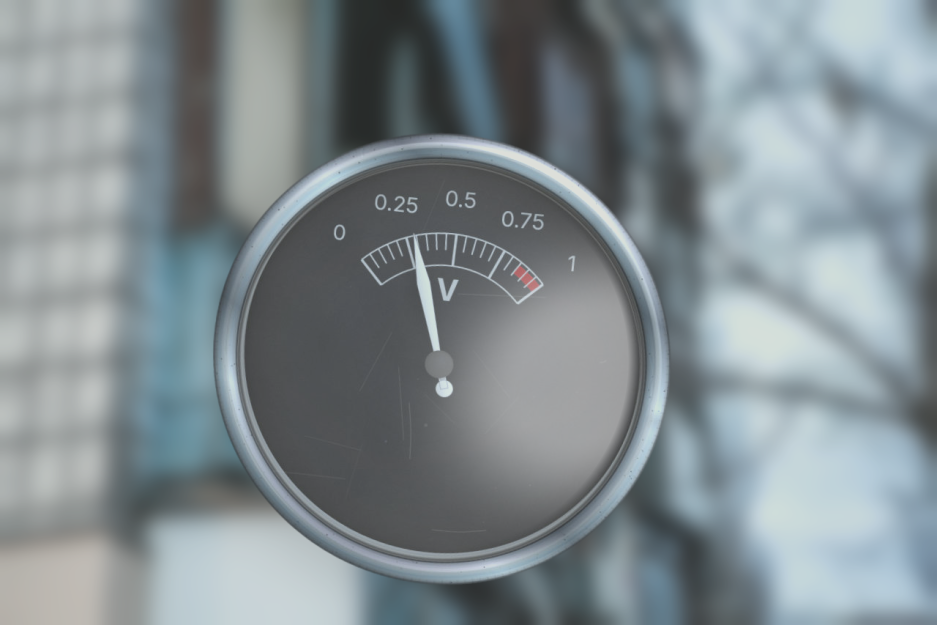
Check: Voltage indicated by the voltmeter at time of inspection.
0.3 V
